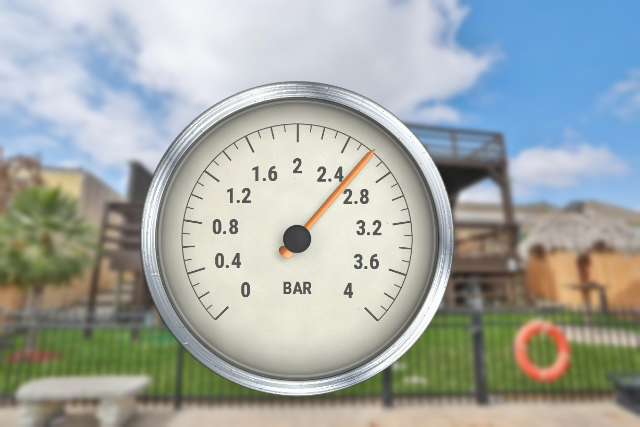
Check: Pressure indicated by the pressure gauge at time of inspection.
2.6 bar
